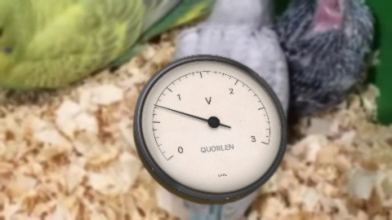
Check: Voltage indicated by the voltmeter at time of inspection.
0.7 V
